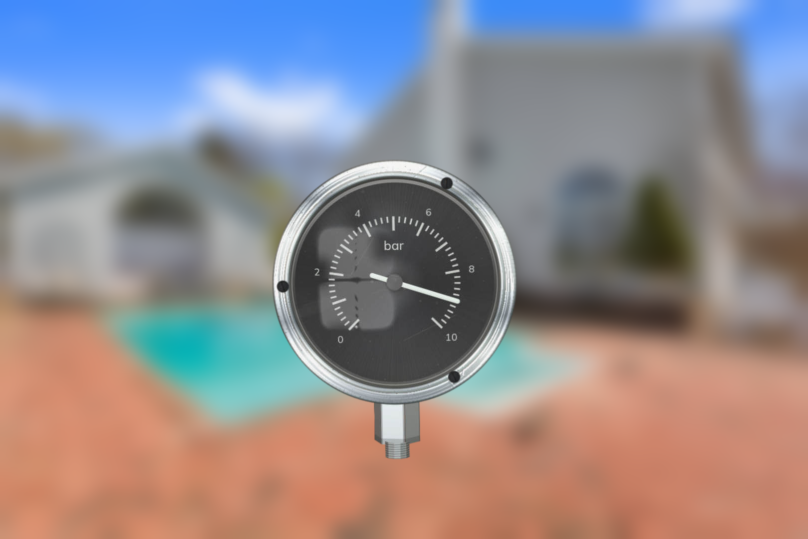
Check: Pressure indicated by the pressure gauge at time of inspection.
9 bar
